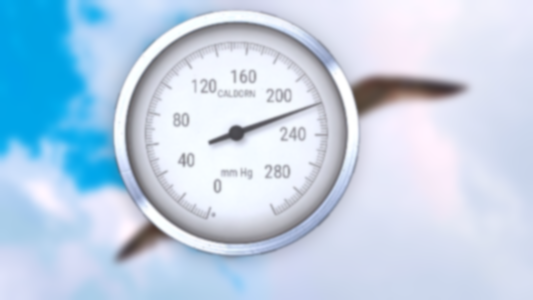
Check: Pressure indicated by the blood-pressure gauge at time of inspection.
220 mmHg
